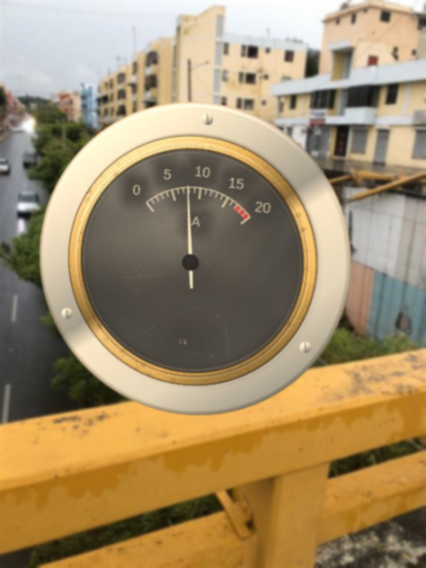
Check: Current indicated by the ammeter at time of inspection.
8 A
